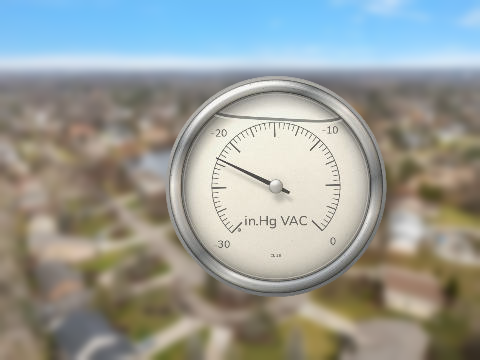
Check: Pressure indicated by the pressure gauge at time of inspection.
-22 inHg
